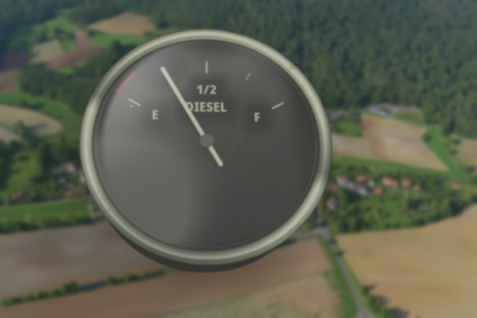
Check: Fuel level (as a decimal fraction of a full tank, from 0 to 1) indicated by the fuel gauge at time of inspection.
0.25
